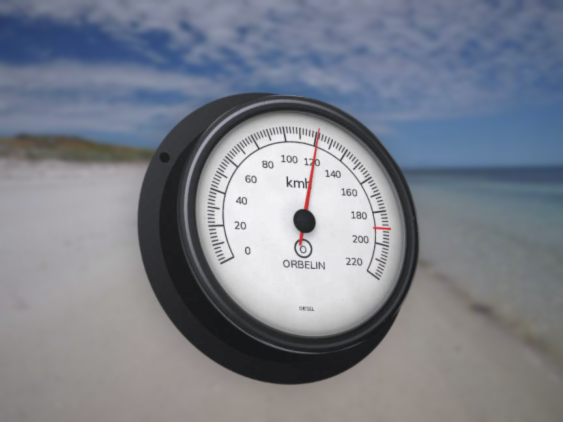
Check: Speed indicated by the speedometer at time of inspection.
120 km/h
